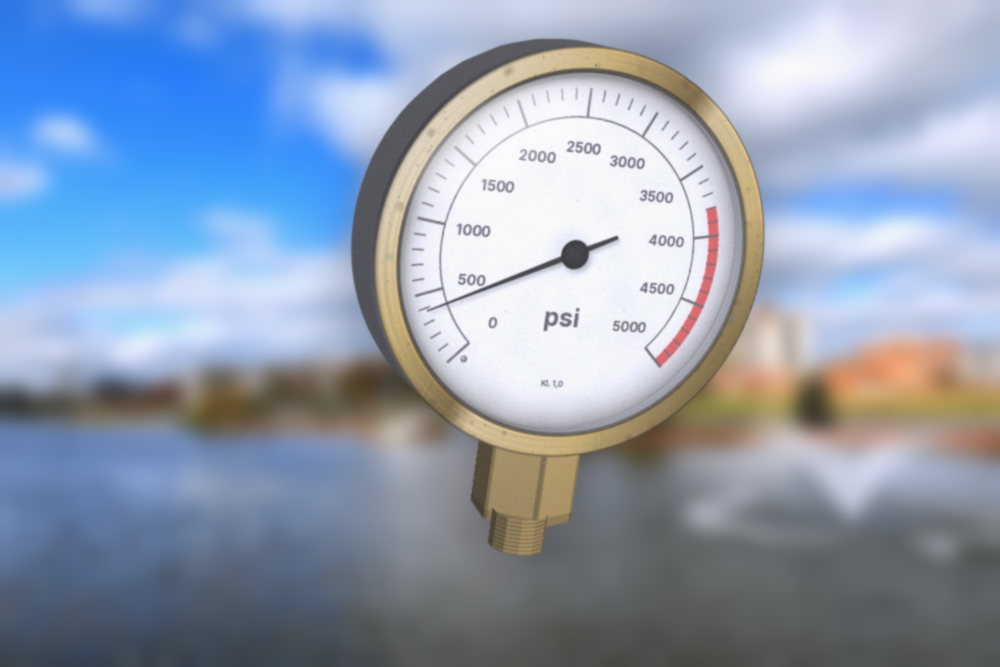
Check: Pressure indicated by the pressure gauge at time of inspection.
400 psi
